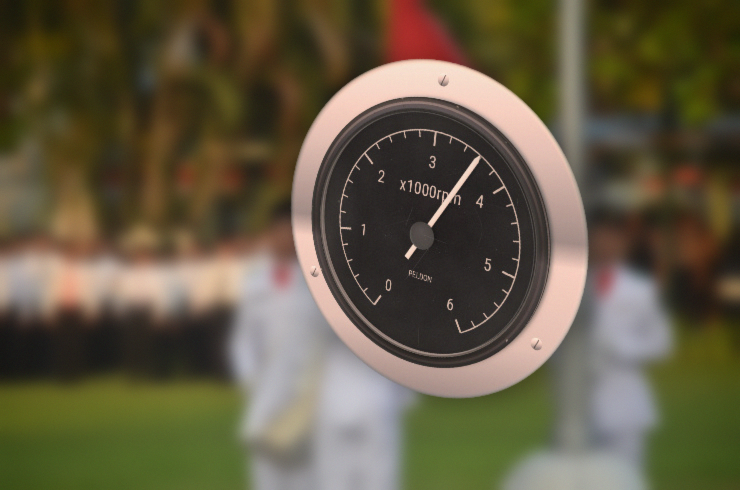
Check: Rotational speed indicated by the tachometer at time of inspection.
3600 rpm
